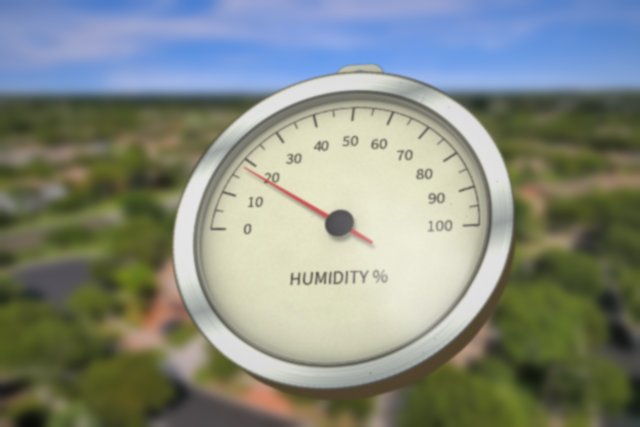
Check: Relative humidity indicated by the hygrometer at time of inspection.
17.5 %
